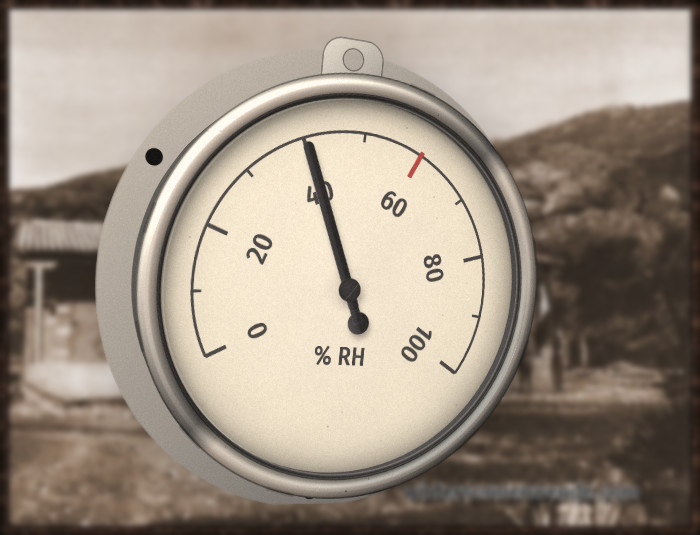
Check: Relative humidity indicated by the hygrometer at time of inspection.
40 %
